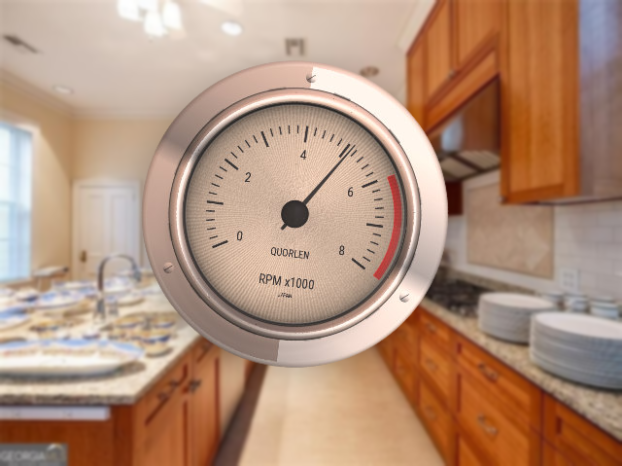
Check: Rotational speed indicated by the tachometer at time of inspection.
5100 rpm
